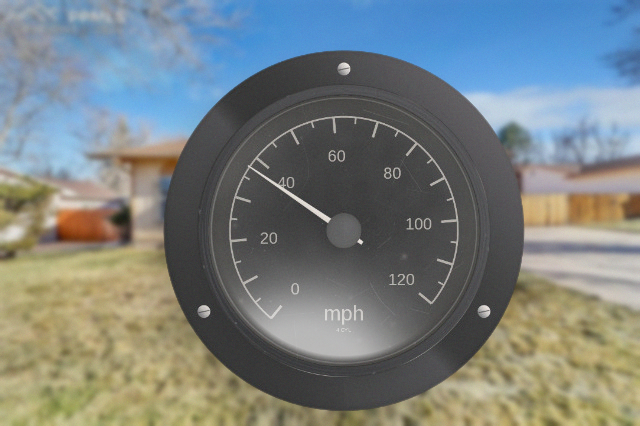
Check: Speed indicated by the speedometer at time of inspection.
37.5 mph
